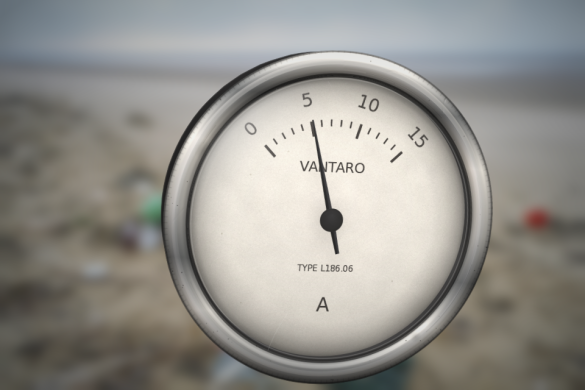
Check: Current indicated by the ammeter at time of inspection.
5 A
